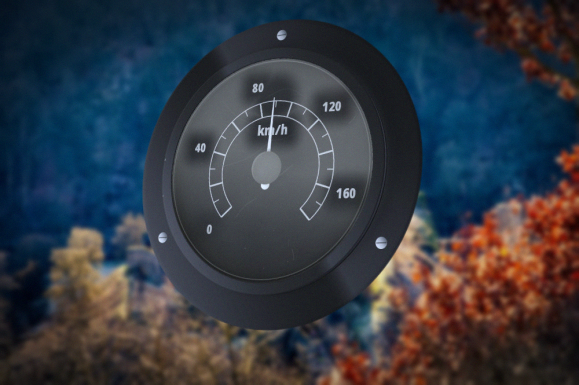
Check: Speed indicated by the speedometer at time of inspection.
90 km/h
